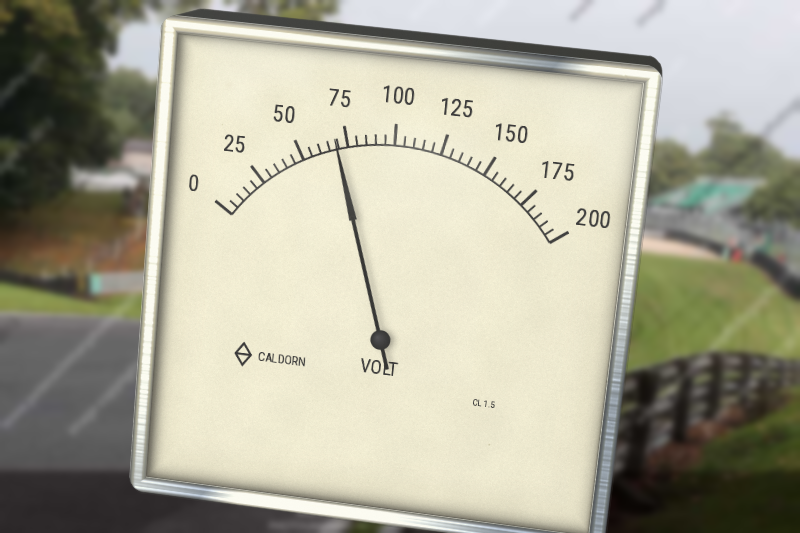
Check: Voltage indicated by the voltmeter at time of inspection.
70 V
